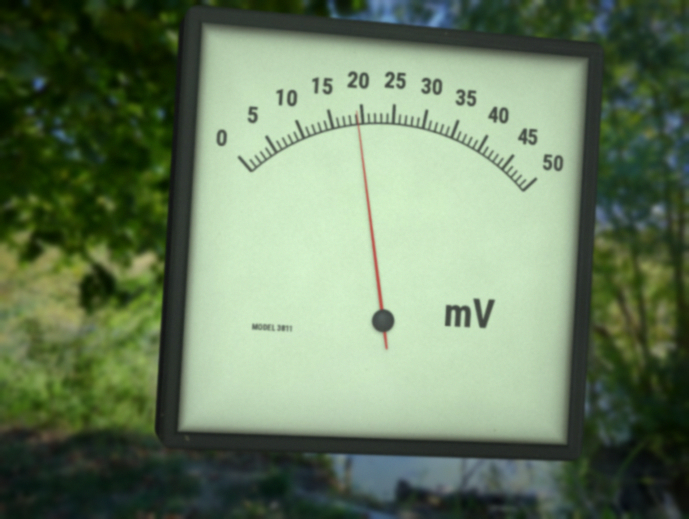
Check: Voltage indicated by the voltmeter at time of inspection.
19 mV
